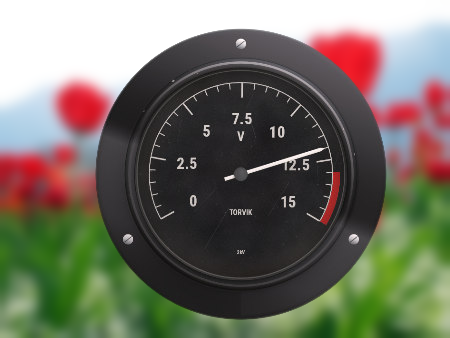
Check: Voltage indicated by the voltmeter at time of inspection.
12 V
